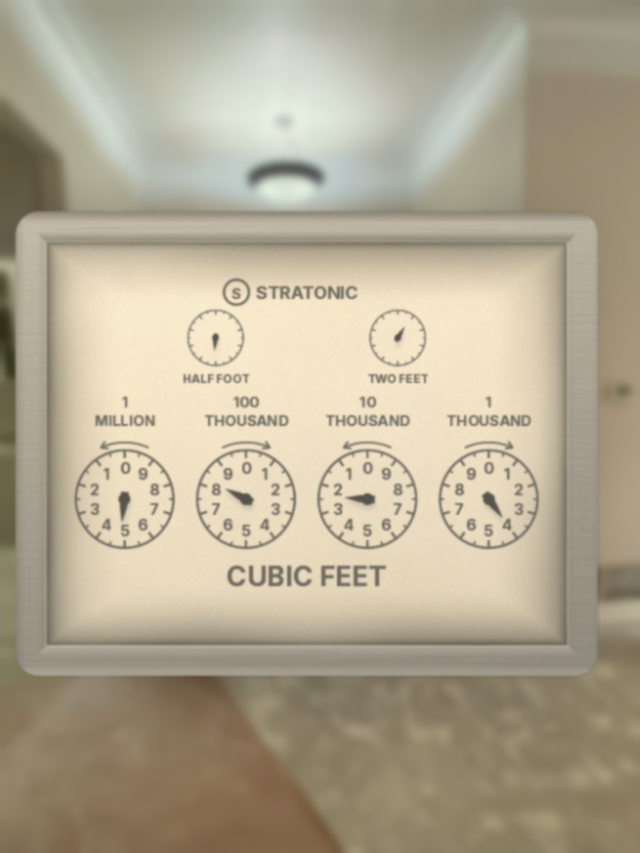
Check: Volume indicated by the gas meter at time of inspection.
482400 ft³
